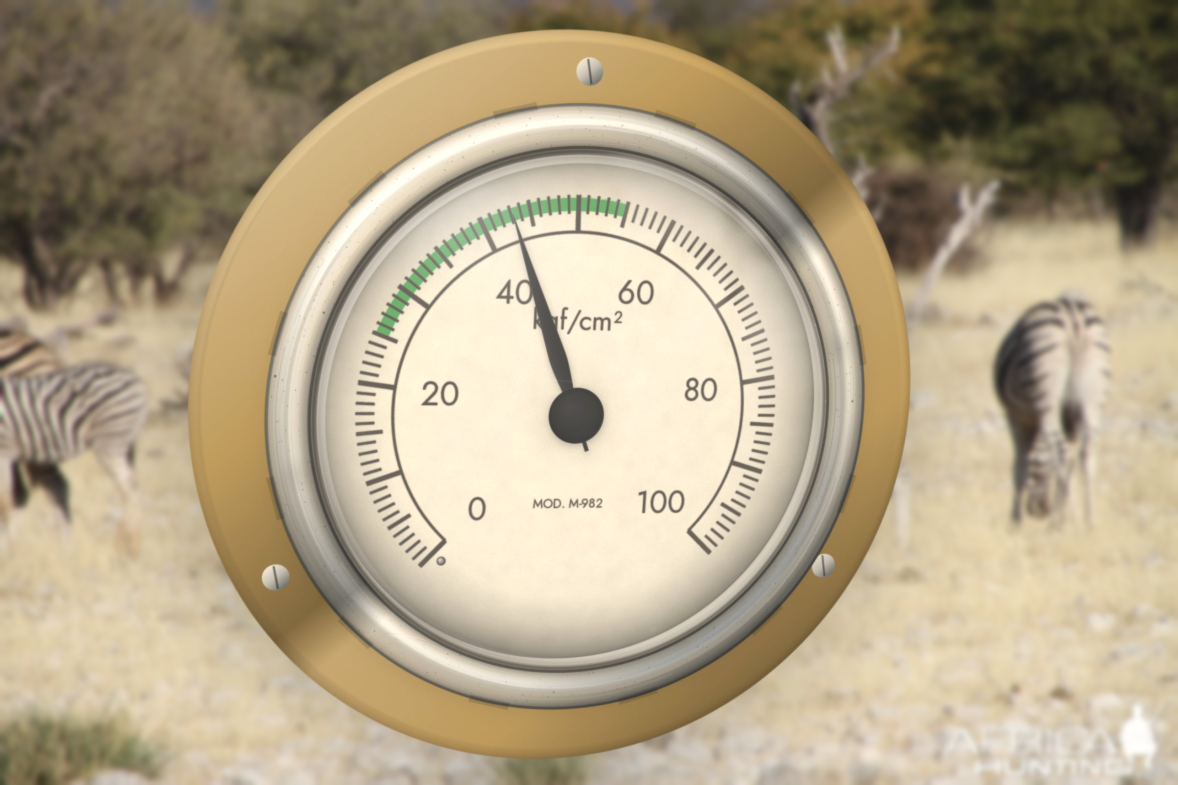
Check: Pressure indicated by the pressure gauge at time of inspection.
43 kg/cm²
